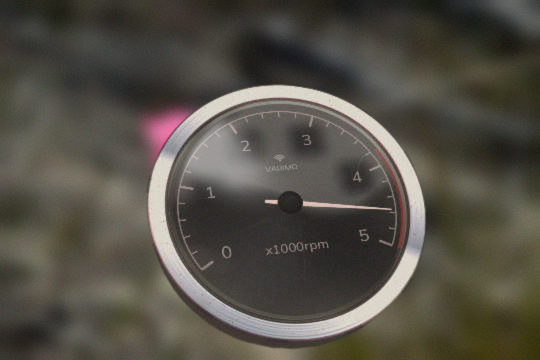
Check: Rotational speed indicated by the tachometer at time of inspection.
4600 rpm
